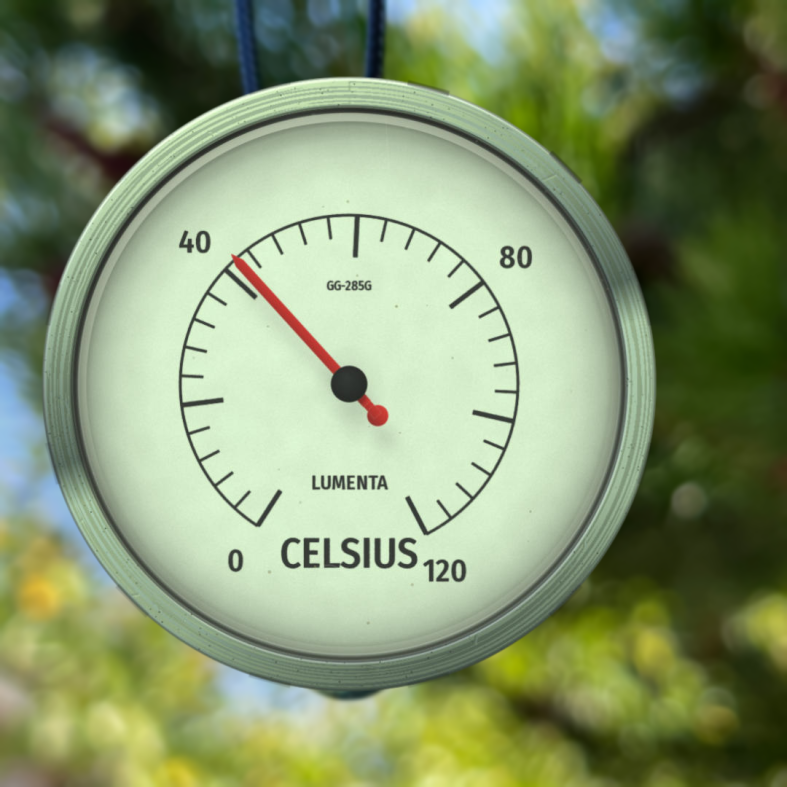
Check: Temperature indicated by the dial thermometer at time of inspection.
42 °C
